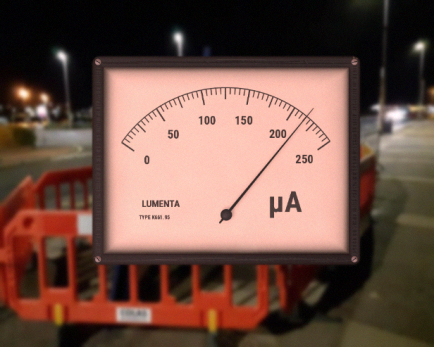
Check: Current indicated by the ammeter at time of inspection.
215 µA
